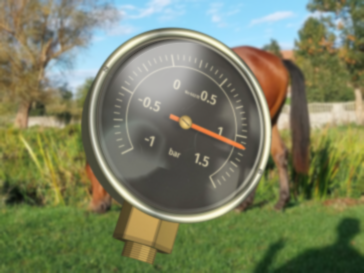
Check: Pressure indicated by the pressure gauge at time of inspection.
1.1 bar
